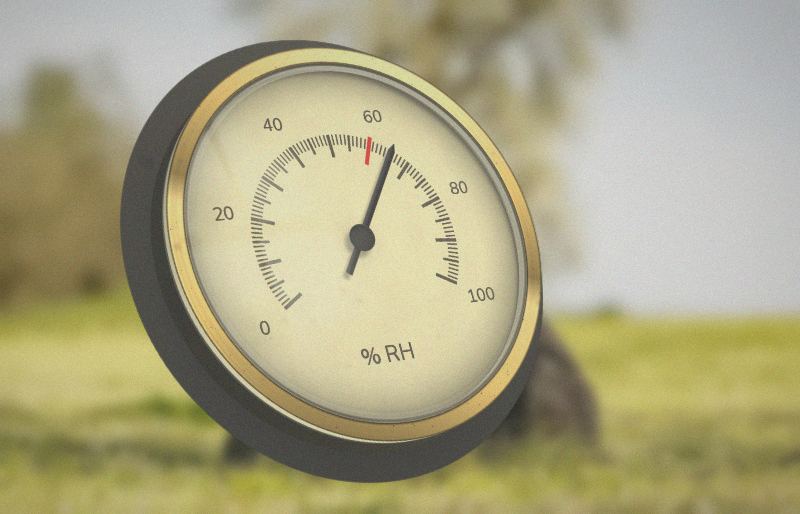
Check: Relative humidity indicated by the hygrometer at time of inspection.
65 %
